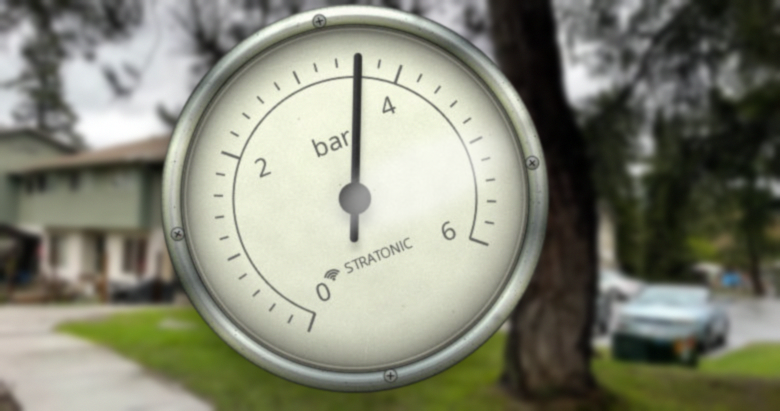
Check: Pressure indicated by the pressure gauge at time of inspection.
3.6 bar
